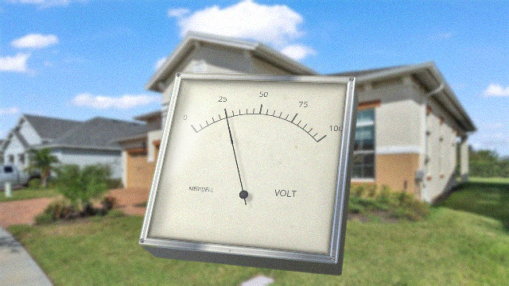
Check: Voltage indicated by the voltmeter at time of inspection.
25 V
